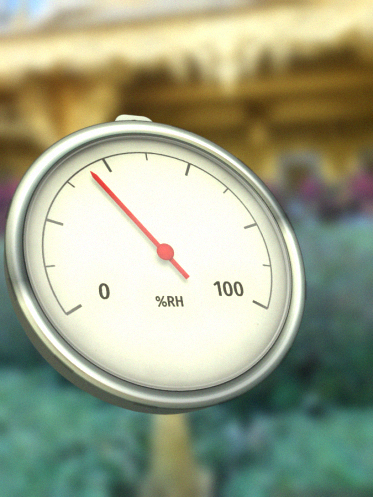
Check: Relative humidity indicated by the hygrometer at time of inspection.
35 %
